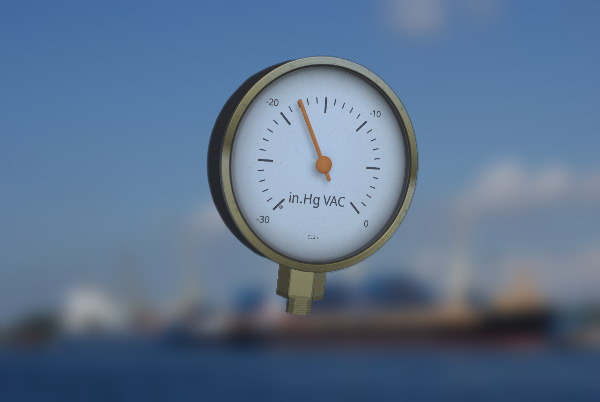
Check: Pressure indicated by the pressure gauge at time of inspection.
-18 inHg
